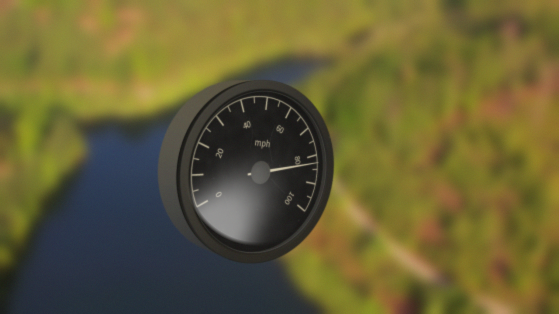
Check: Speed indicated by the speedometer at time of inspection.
82.5 mph
